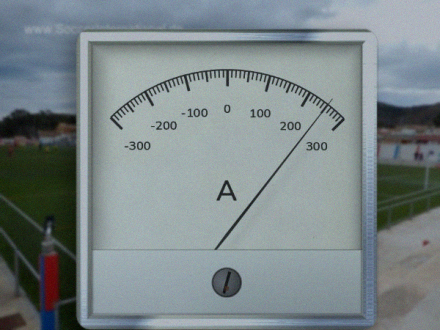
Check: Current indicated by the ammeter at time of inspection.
250 A
